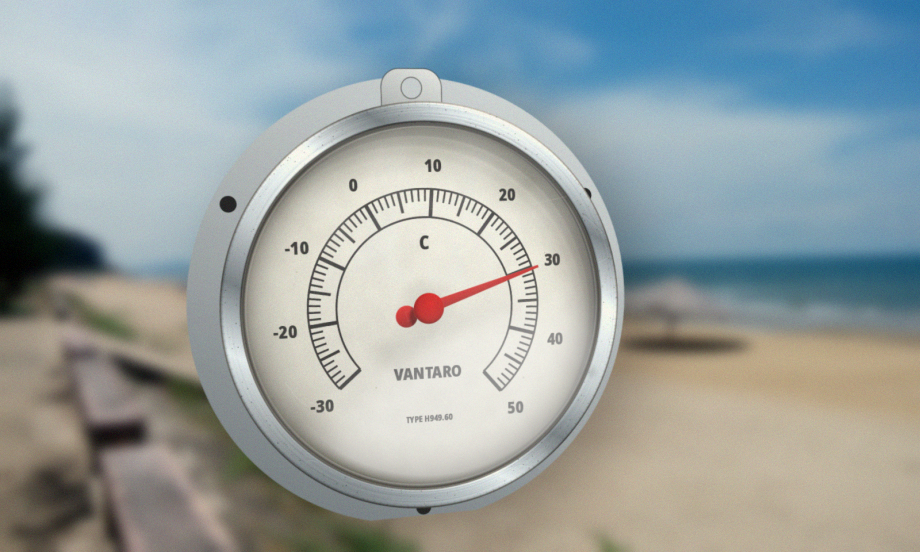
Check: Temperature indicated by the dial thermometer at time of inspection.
30 °C
